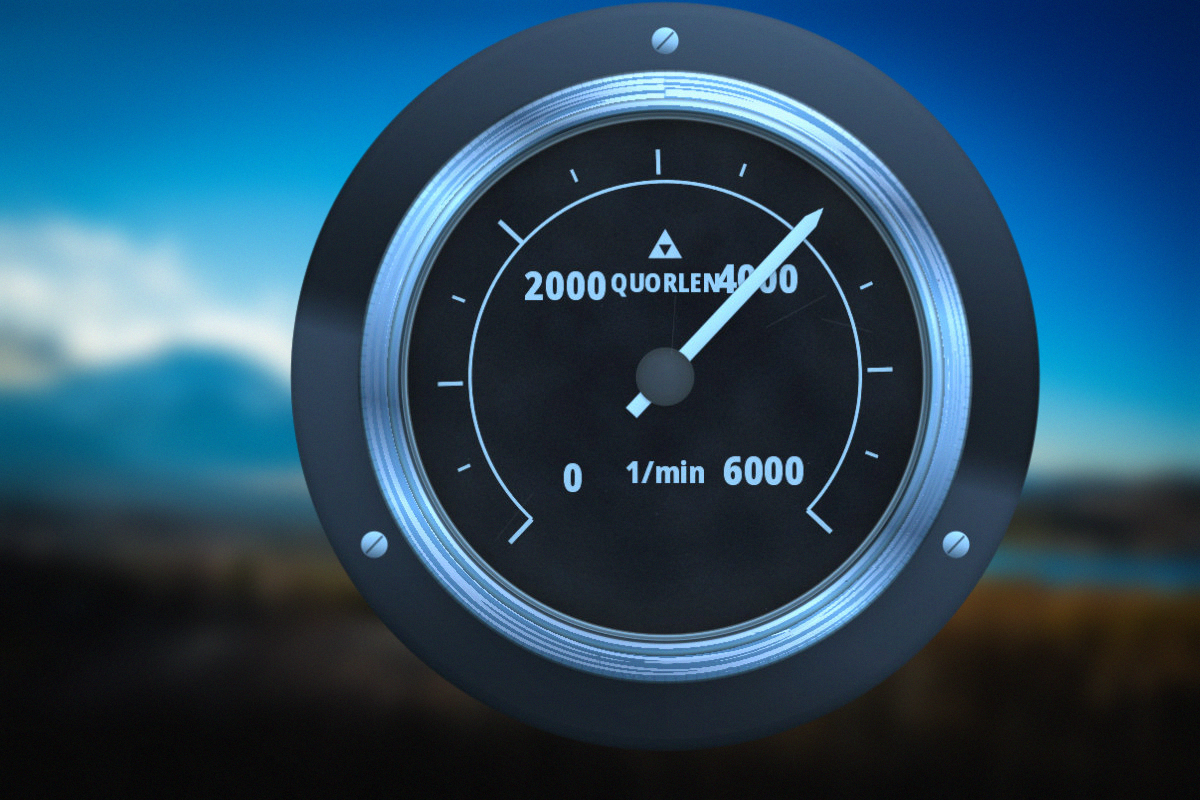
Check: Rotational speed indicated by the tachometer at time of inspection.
4000 rpm
